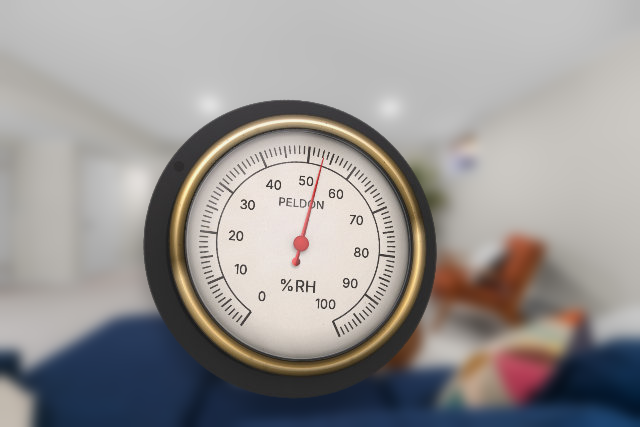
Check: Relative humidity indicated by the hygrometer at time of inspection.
53 %
